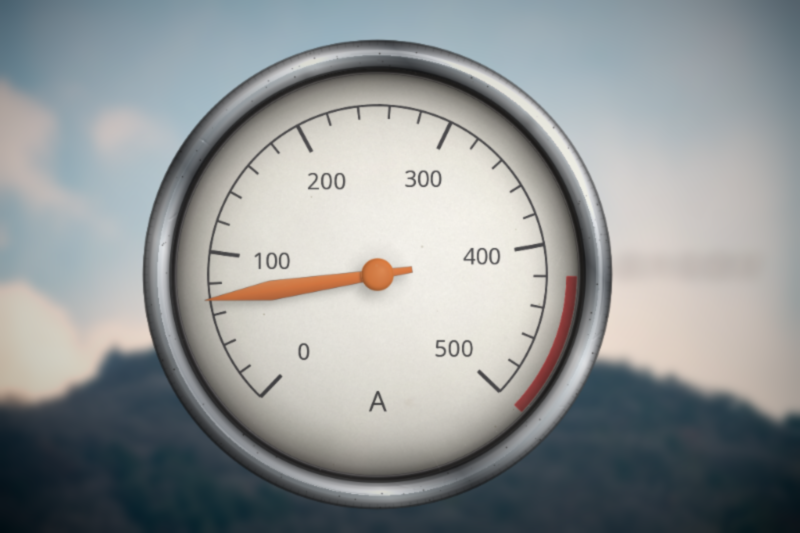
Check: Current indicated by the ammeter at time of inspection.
70 A
